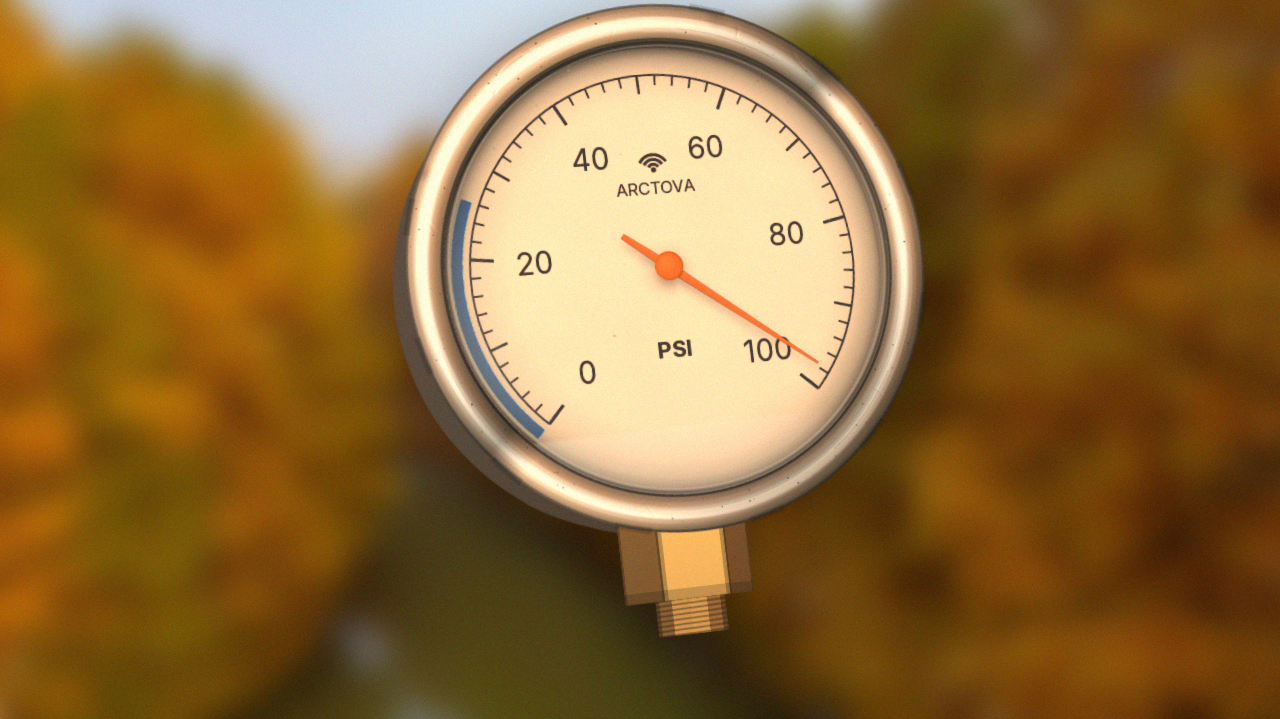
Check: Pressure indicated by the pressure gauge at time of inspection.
98 psi
